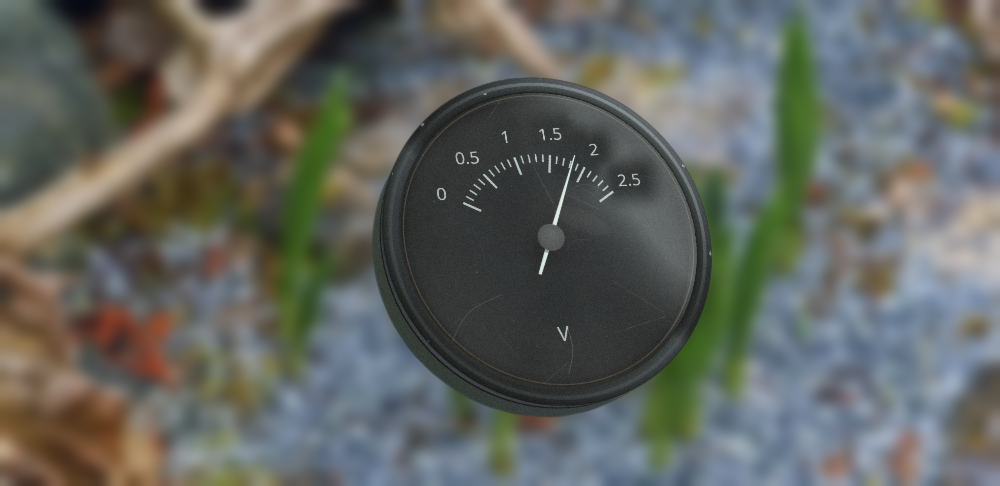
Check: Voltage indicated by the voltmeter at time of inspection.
1.8 V
